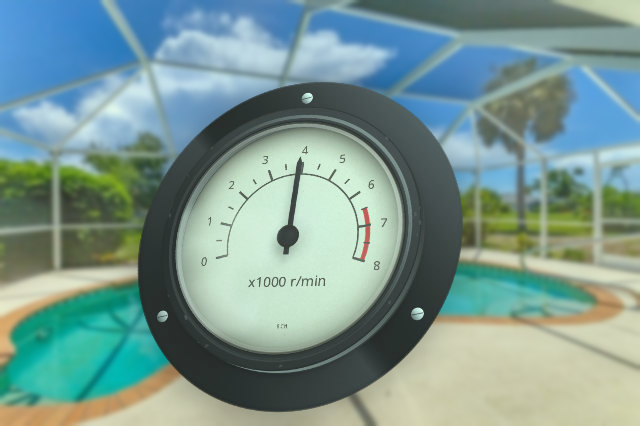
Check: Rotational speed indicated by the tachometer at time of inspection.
4000 rpm
